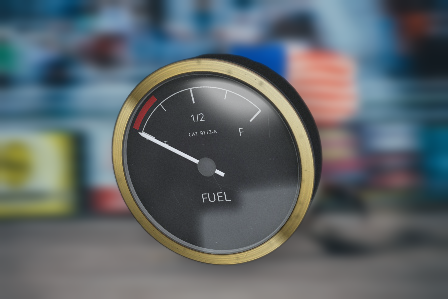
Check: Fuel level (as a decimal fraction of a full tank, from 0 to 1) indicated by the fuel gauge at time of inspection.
0
